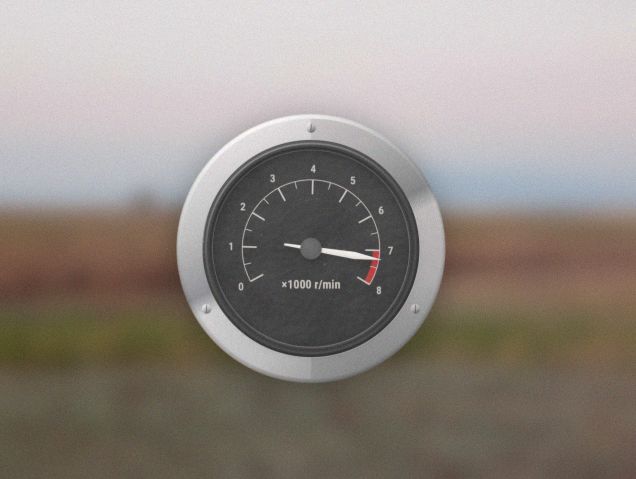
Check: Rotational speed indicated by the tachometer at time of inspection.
7250 rpm
